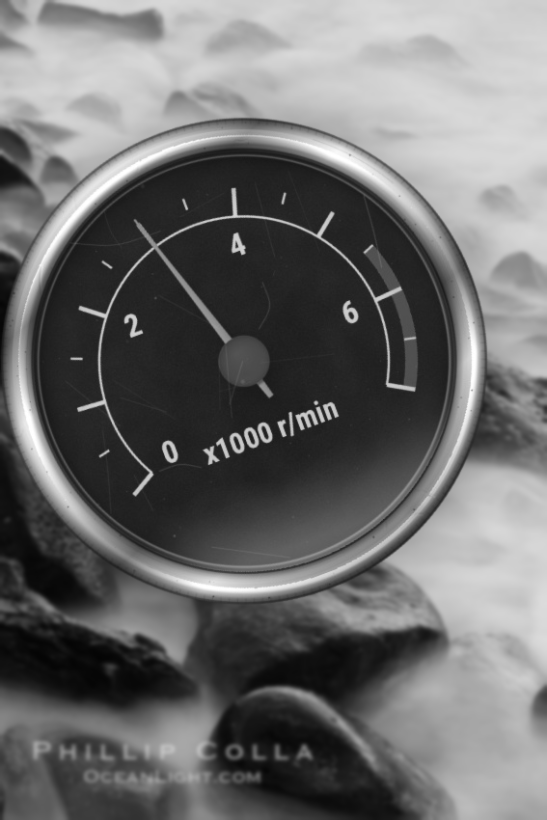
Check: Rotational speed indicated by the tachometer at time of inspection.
3000 rpm
